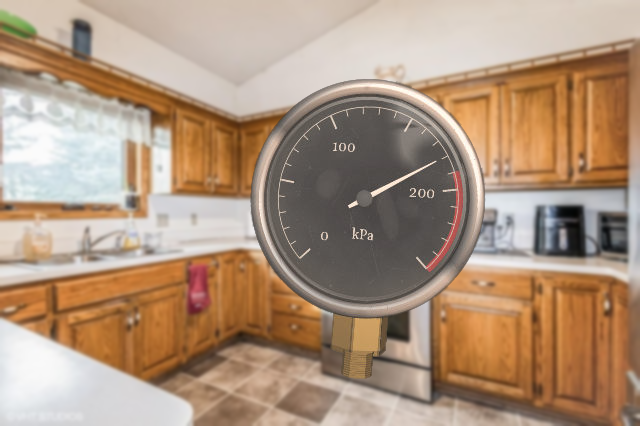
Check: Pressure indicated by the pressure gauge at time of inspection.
180 kPa
